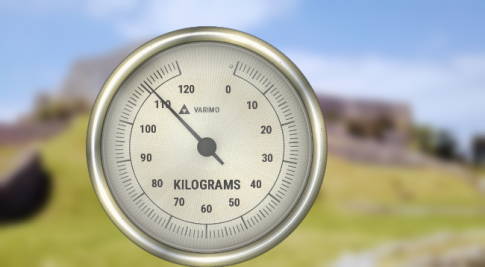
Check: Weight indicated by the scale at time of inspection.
111 kg
